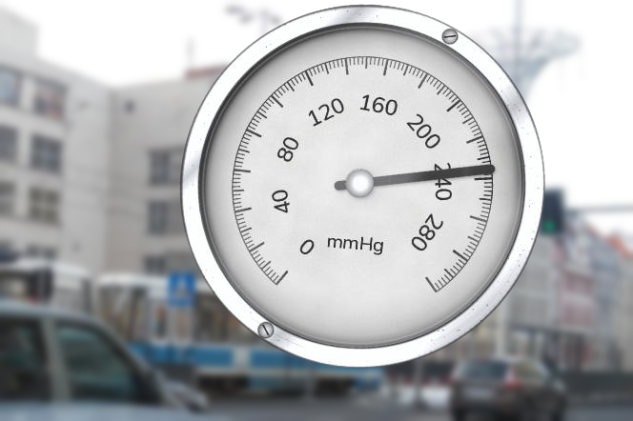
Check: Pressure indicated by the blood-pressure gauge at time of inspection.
236 mmHg
